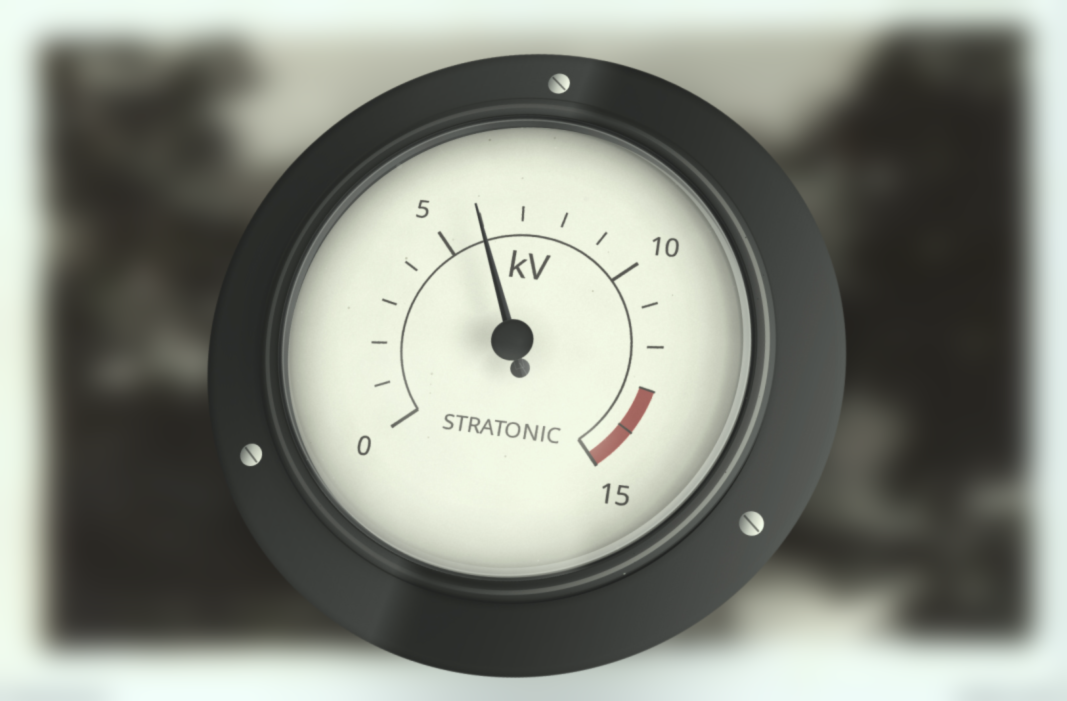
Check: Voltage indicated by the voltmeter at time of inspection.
6 kV
